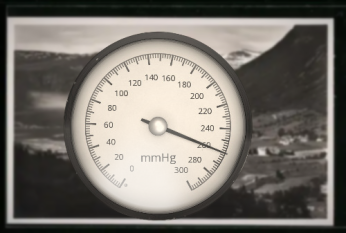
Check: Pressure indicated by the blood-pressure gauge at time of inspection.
260 mmHg
